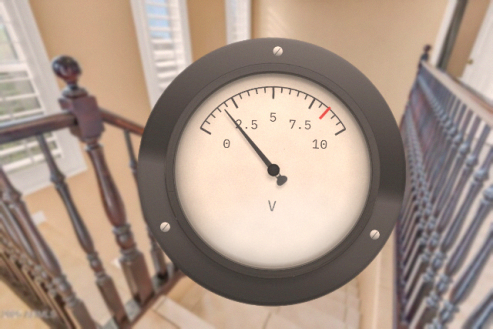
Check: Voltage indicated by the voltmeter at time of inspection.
1.75 V
